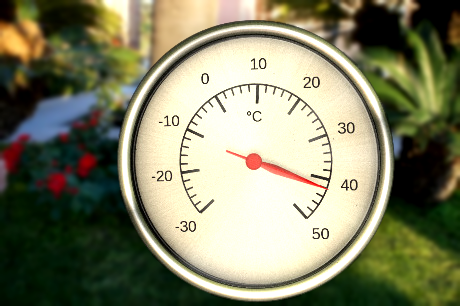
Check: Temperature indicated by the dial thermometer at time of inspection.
42 °C
